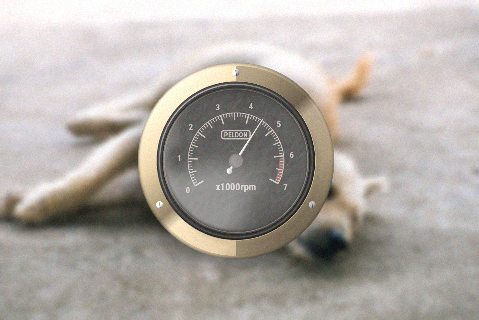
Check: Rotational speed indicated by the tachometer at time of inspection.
4500 rpm
